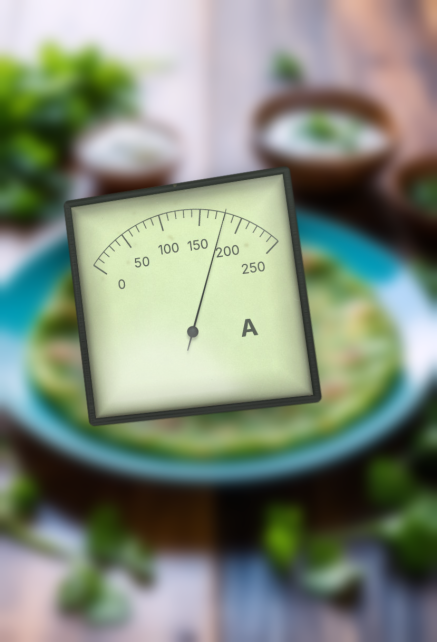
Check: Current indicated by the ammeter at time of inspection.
180 A
